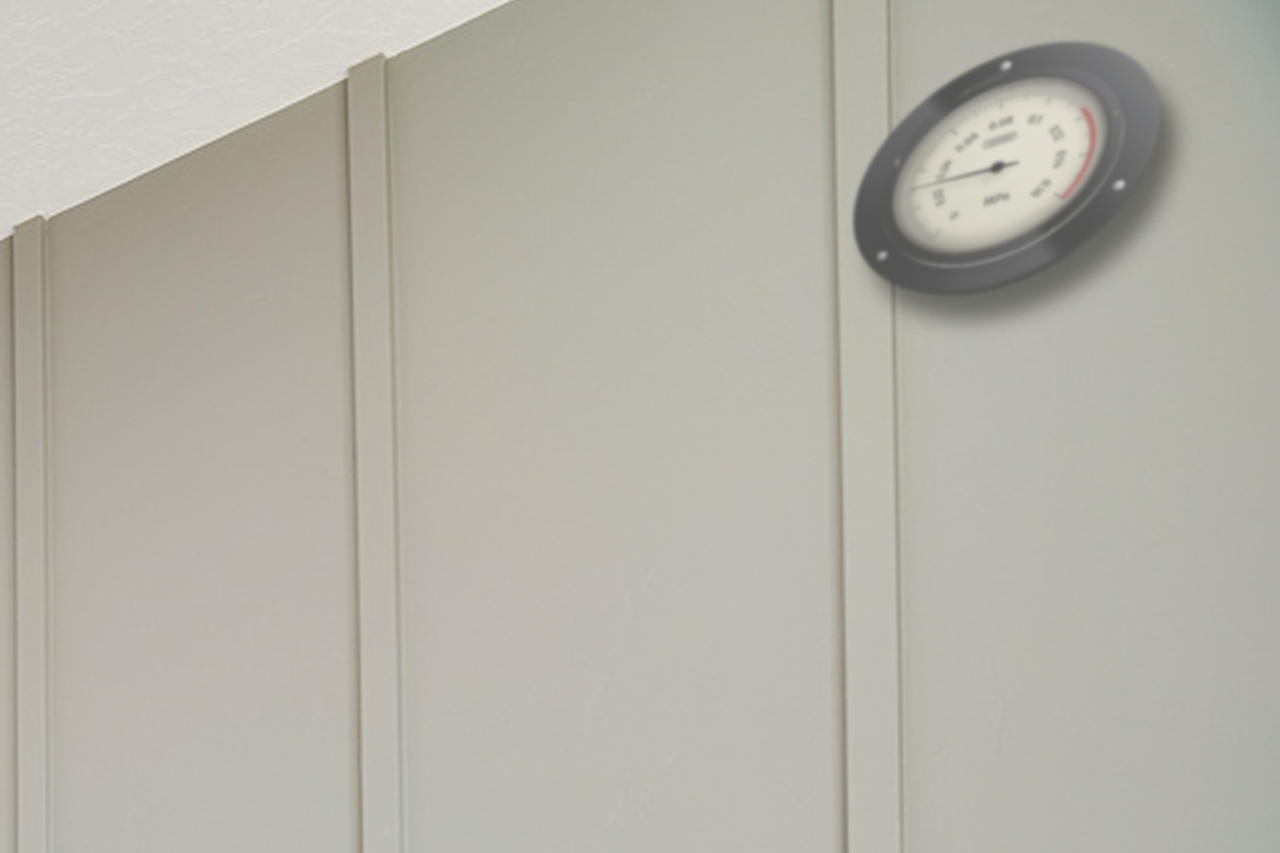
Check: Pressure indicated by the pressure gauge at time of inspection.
0.03 MPa
